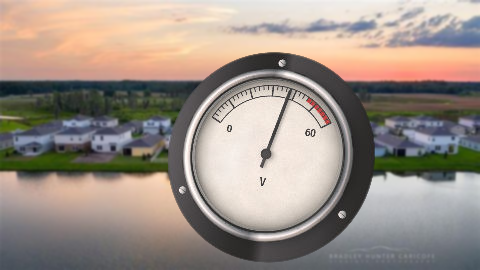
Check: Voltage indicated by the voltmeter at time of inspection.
38 V
